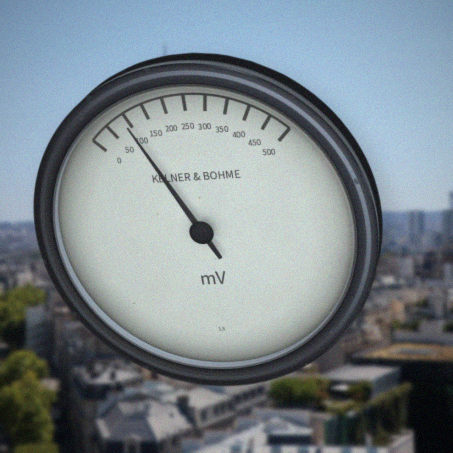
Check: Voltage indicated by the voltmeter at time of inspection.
100 mV
